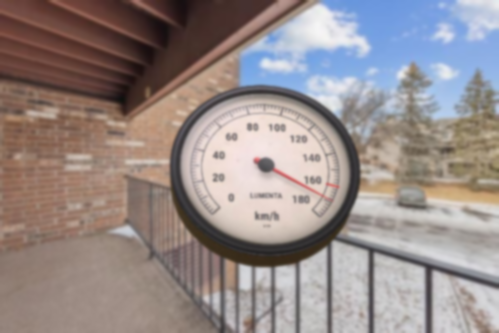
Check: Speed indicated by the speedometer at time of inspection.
170 km/h
